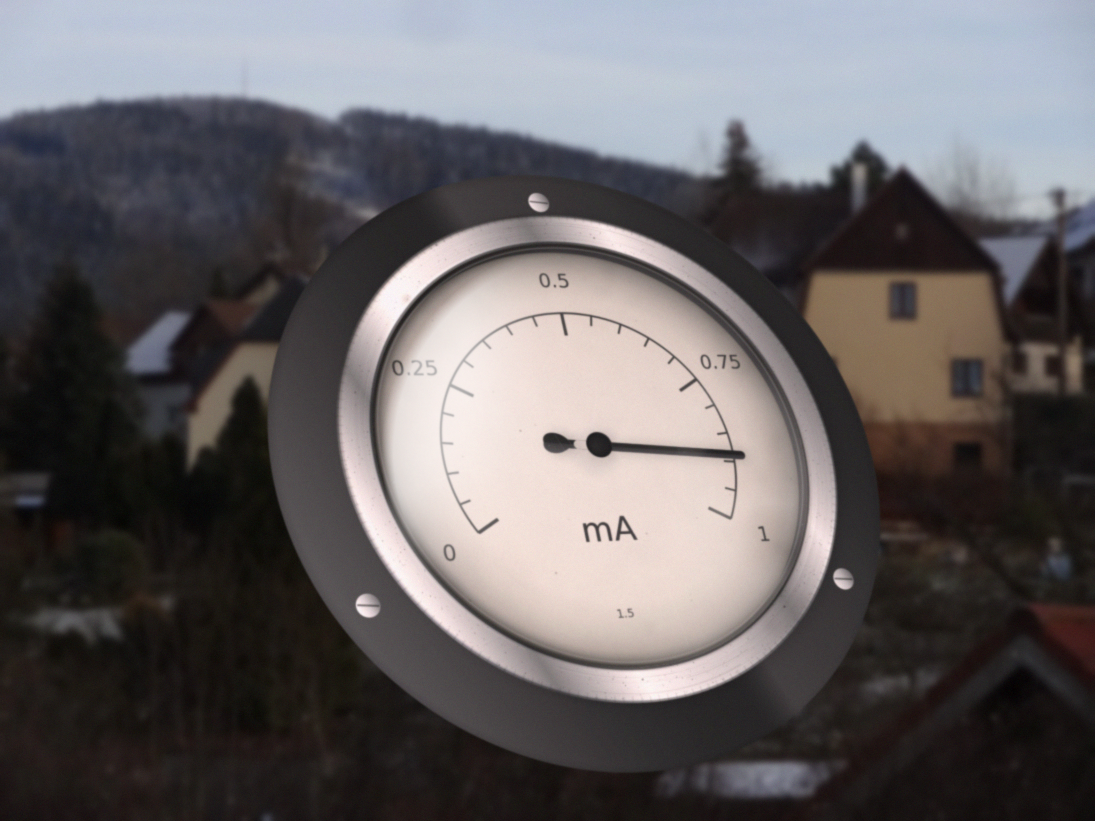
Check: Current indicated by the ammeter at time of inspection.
0.9 mA
